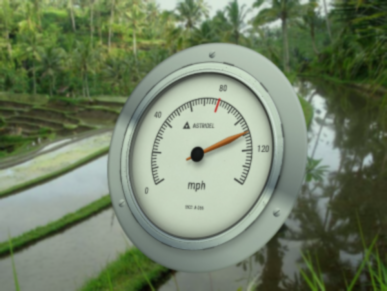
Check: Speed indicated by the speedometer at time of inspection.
110 mph
